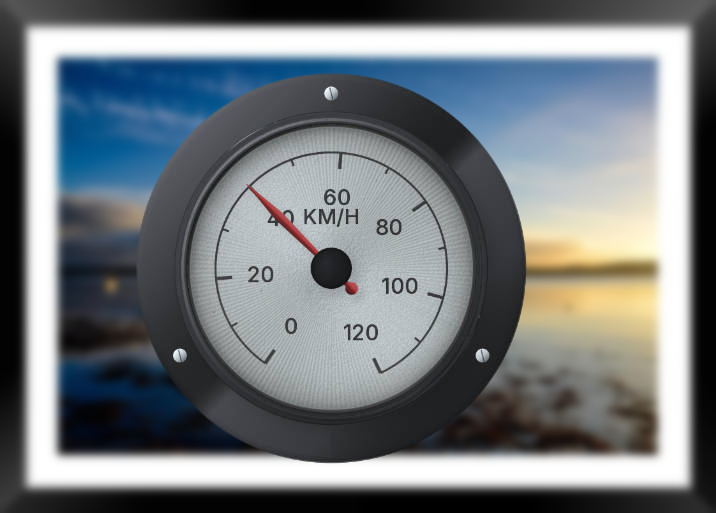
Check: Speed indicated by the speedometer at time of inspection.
40 km/h
